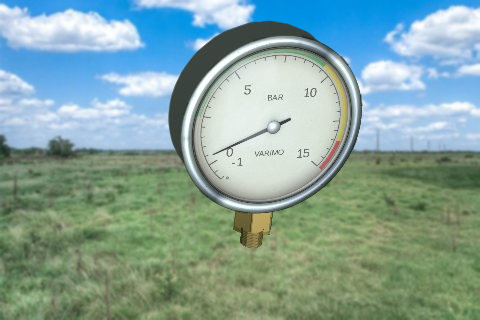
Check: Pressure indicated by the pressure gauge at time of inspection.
0.5 bar
